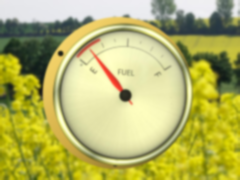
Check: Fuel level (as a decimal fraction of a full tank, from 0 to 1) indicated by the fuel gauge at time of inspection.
0.125
